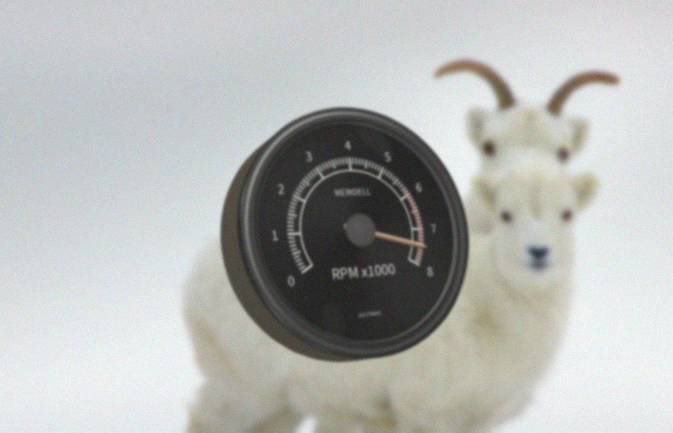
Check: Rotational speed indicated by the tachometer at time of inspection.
7500 rpm
